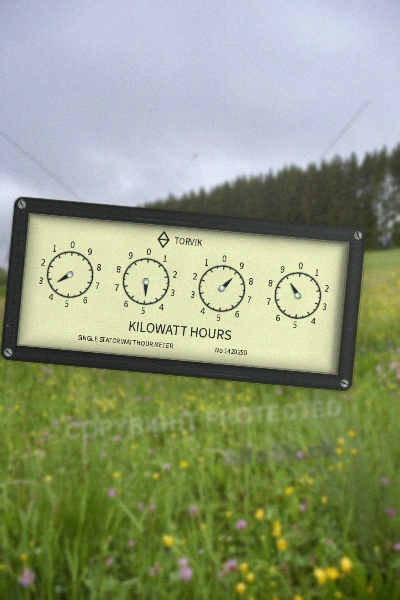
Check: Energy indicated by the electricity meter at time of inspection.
3489 kWh
